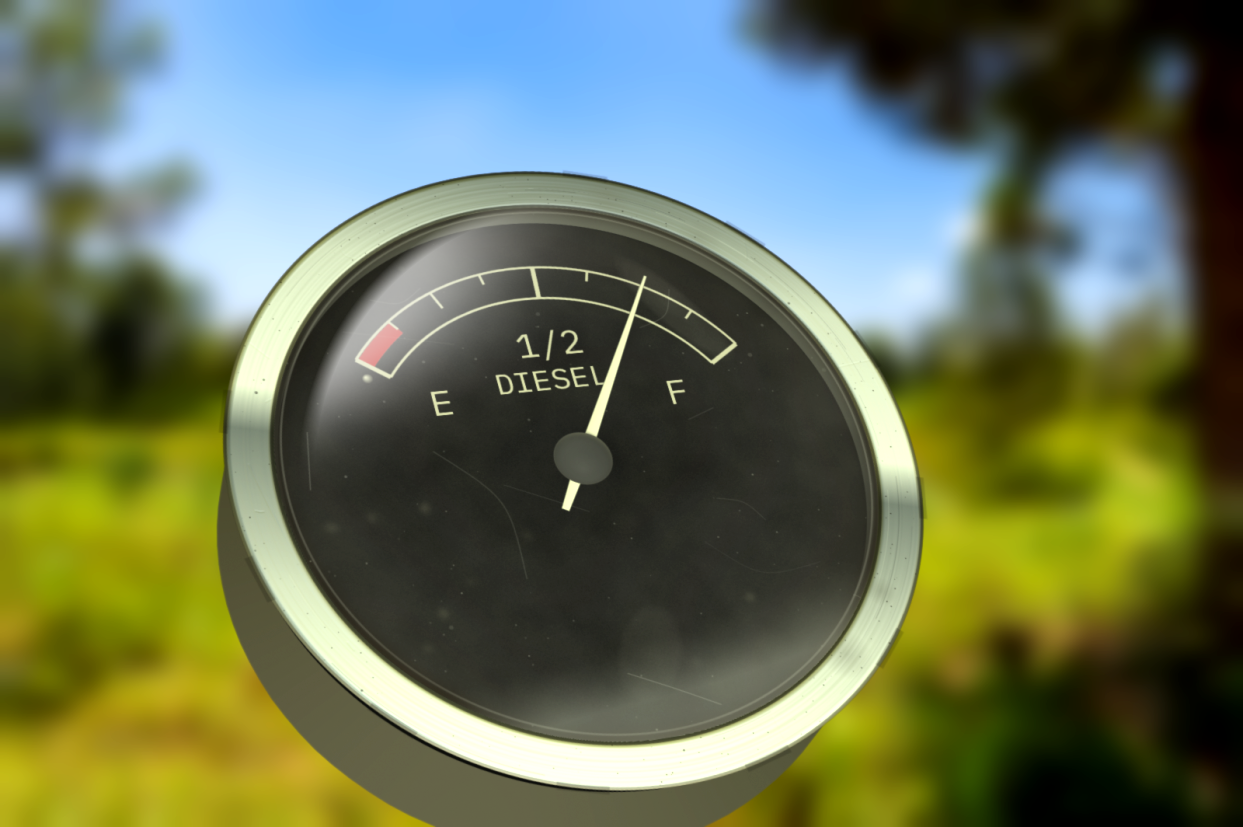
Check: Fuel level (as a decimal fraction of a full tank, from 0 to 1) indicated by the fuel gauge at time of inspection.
0.75
